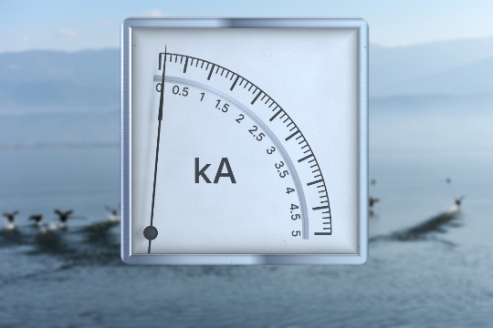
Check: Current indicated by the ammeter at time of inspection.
0.1 kA
